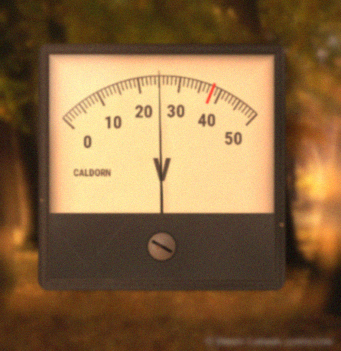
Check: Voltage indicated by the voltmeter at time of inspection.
25 V
